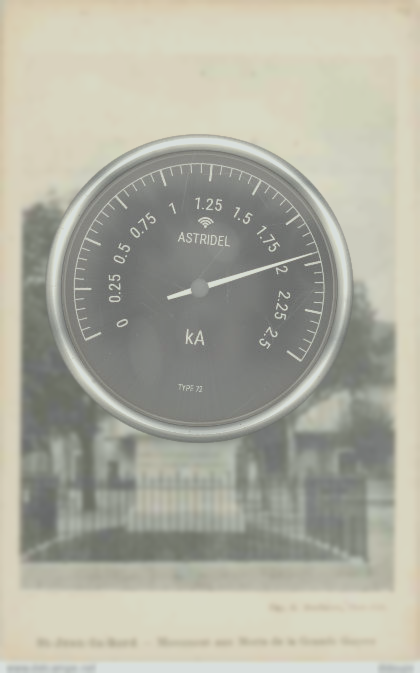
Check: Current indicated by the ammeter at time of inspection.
1.95 kA
